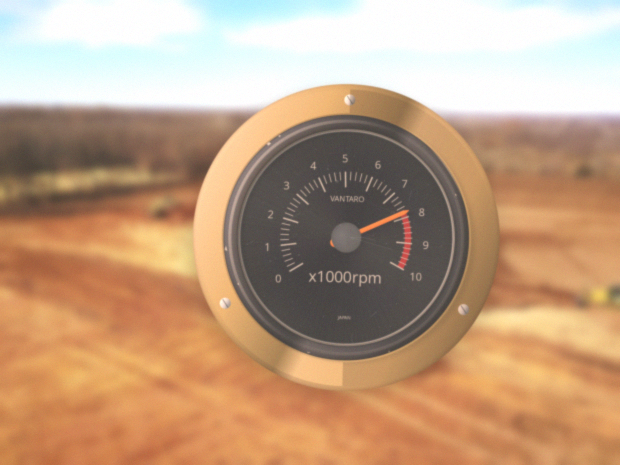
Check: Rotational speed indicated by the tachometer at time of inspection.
7800 rpm
